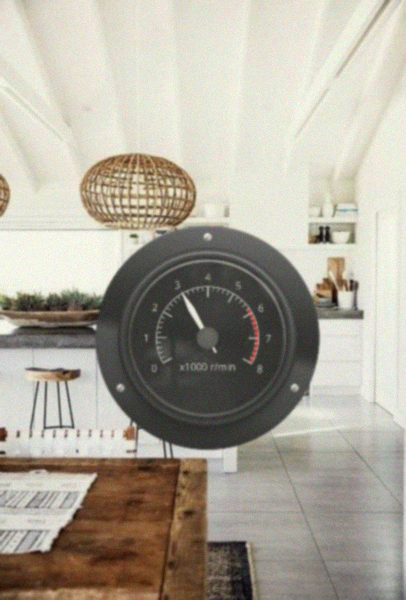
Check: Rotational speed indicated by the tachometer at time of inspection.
3000 rpm
